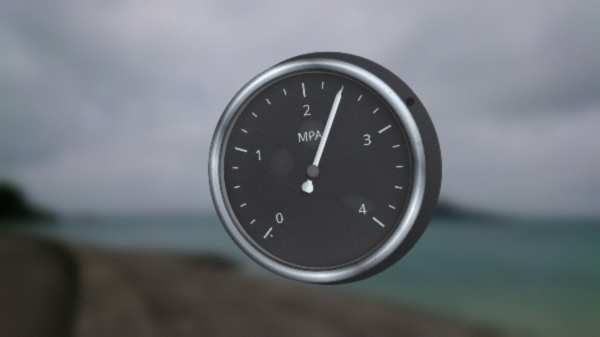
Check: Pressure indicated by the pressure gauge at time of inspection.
2.4 MPa
